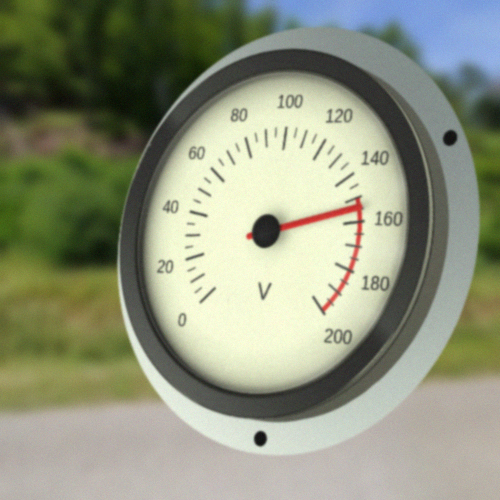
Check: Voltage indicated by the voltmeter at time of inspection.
155 V
